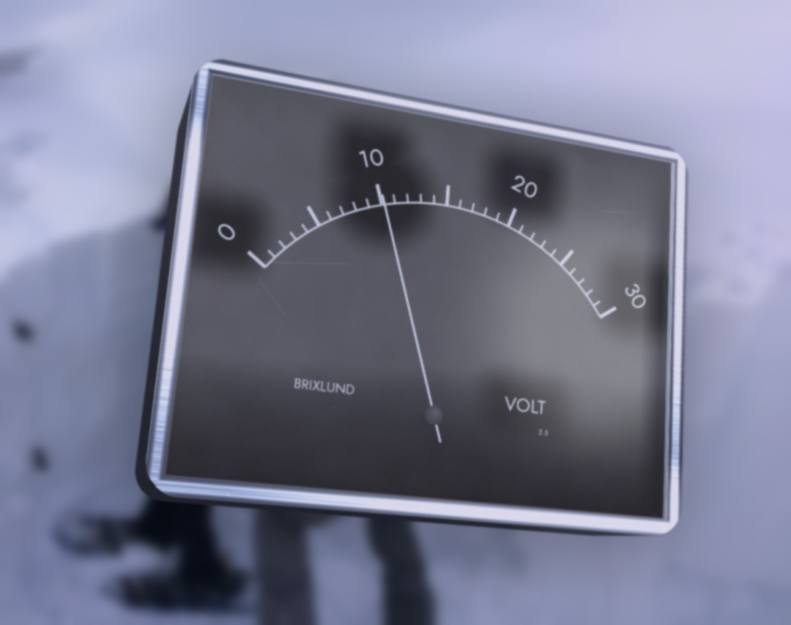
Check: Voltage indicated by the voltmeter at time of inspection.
10 V
